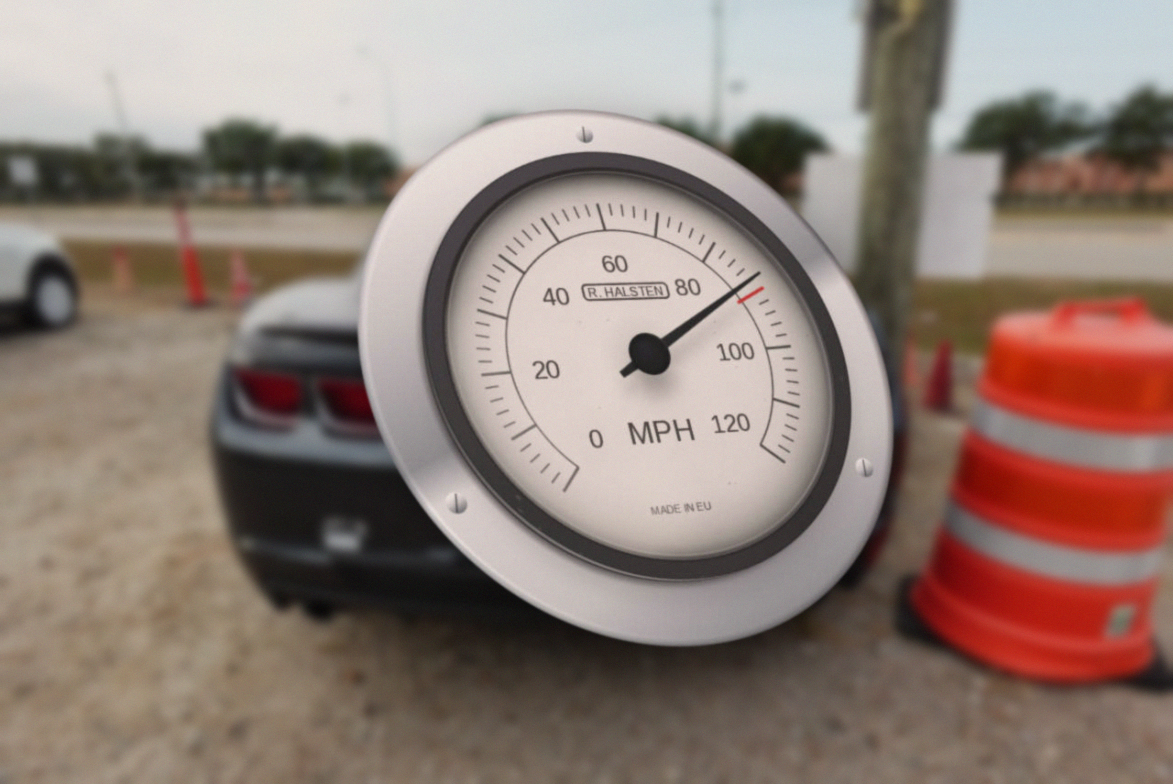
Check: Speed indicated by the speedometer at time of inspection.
88 mph
